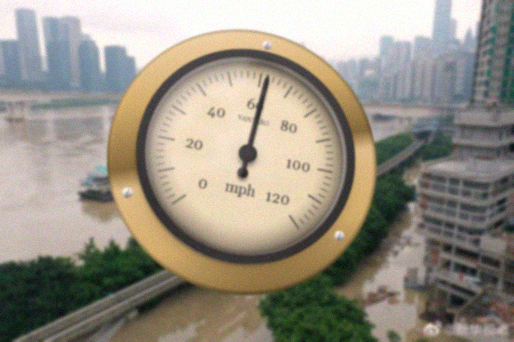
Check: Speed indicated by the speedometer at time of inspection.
62 mph
